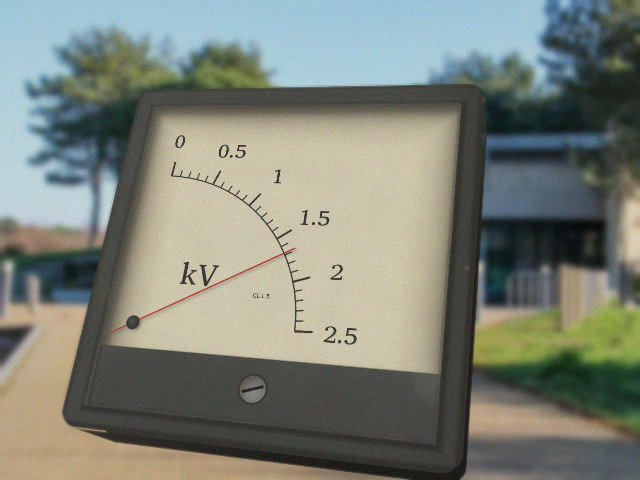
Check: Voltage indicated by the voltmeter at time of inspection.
1.7 kV
